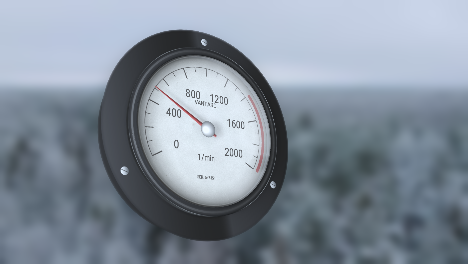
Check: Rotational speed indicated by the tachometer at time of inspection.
500 rpm
